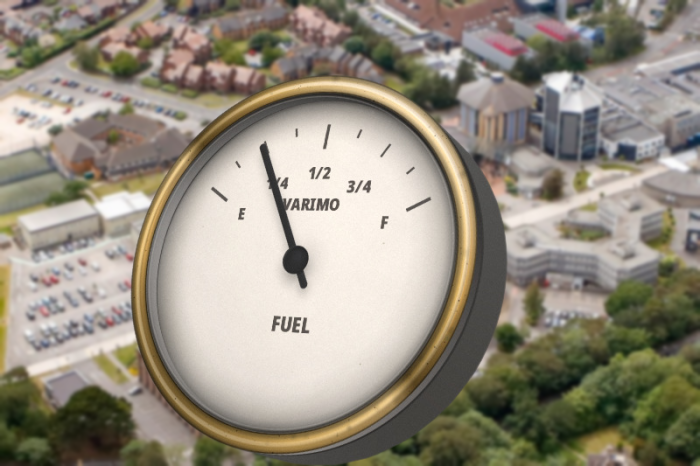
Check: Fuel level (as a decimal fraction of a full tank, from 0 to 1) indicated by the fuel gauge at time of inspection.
0.25
